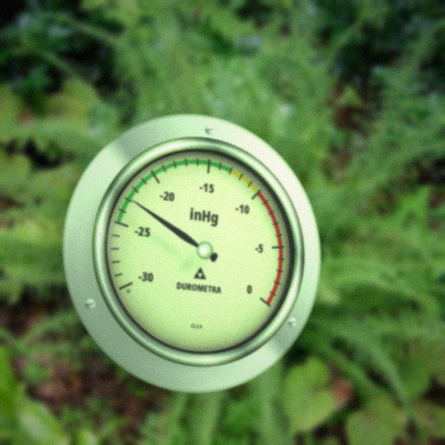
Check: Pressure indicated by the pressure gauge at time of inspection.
-23 inHg
